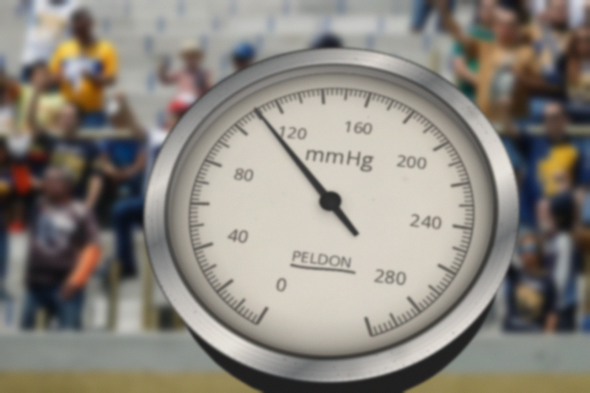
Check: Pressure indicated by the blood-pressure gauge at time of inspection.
110 mmHg
